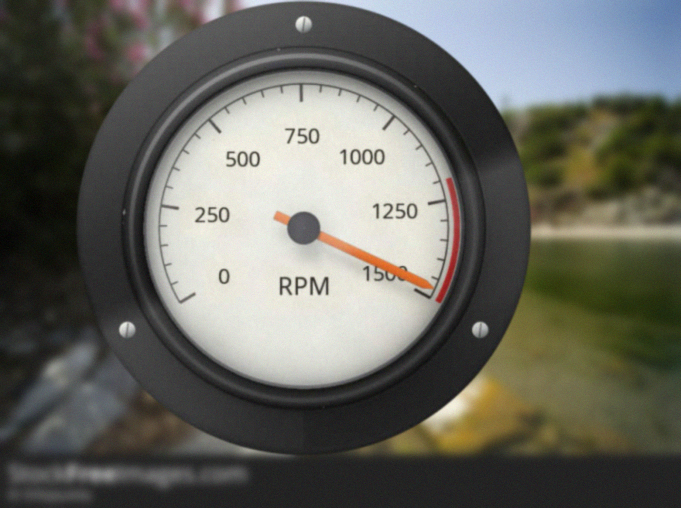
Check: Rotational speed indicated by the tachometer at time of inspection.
1475 rpm
